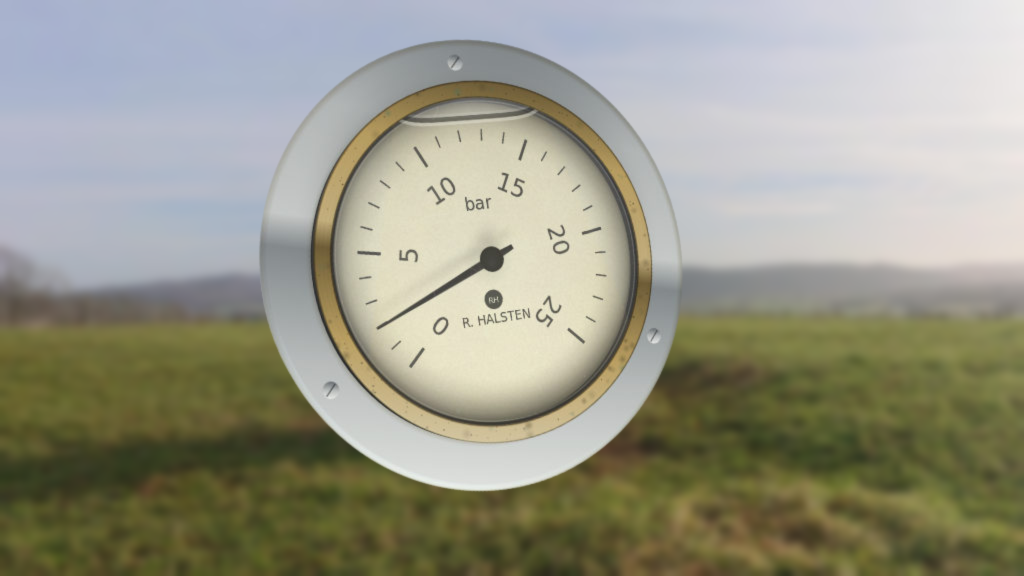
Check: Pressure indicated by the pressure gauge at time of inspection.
2 bar
